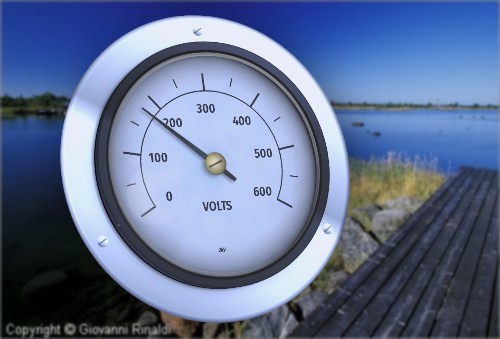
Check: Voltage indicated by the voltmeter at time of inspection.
175 V
